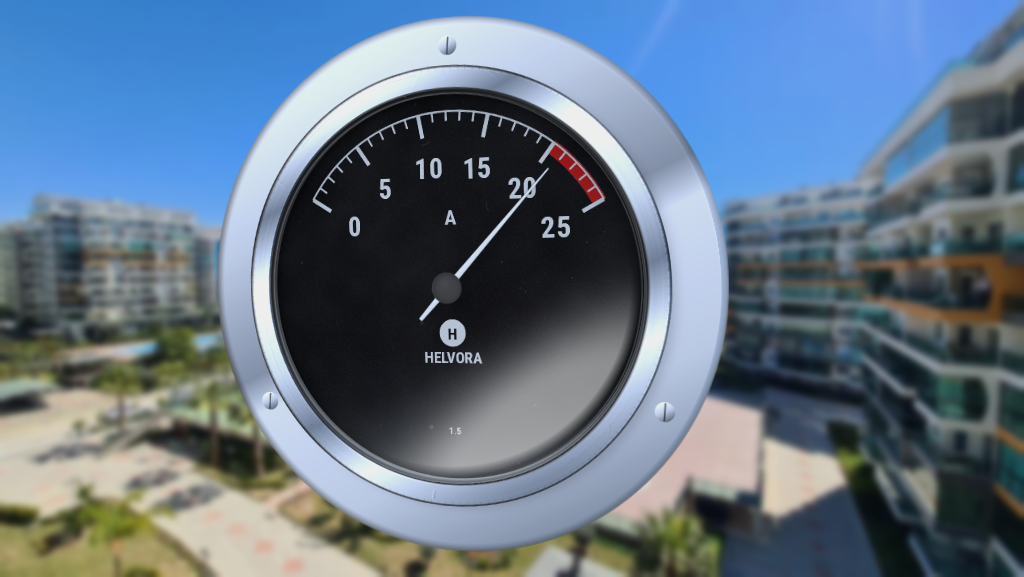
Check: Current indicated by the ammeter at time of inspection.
21 A
